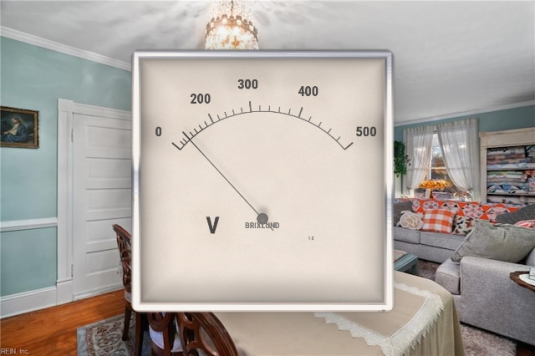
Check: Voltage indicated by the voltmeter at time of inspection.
100 V
